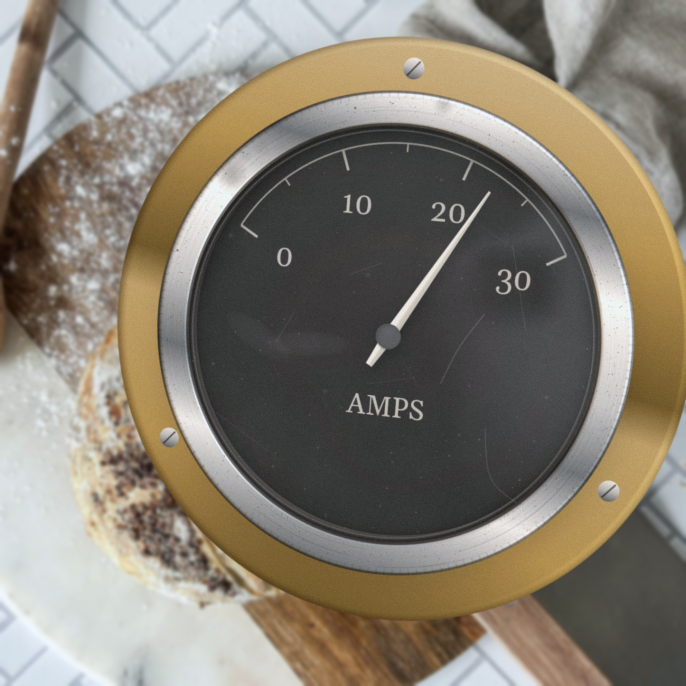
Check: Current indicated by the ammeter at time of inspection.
22.5 A
